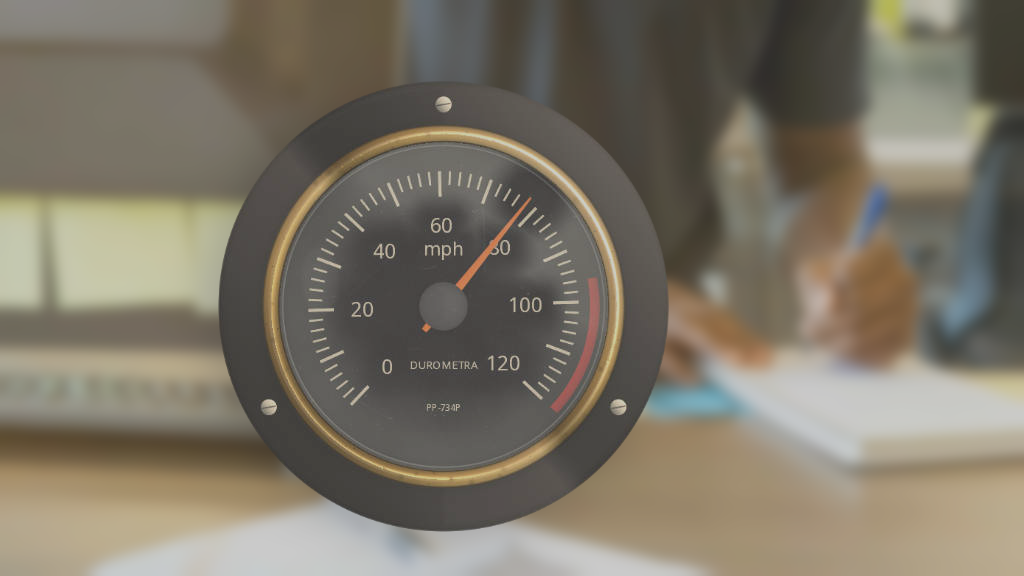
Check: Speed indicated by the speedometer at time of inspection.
78 mph
